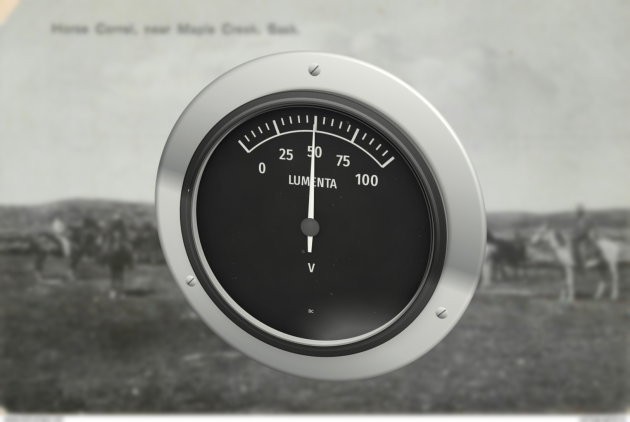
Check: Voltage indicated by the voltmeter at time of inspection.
50 V
